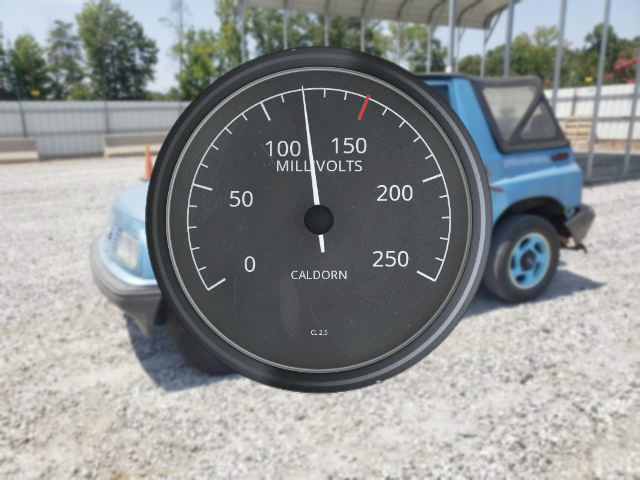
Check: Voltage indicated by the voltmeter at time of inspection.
120 mV
